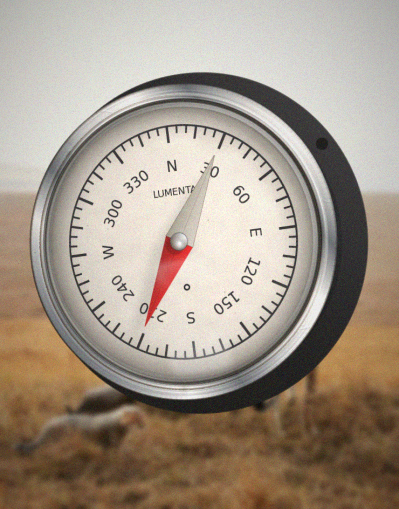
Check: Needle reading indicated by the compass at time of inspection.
210 °
